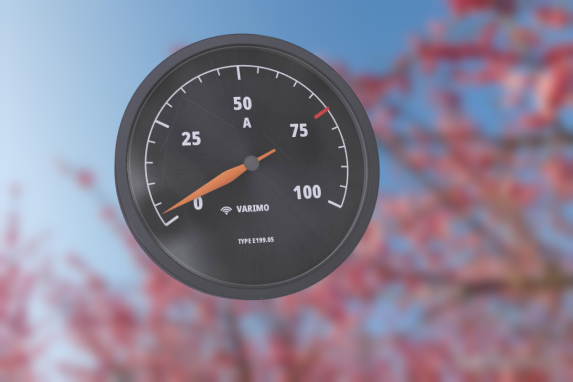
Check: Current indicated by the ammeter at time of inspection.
2.5 A
